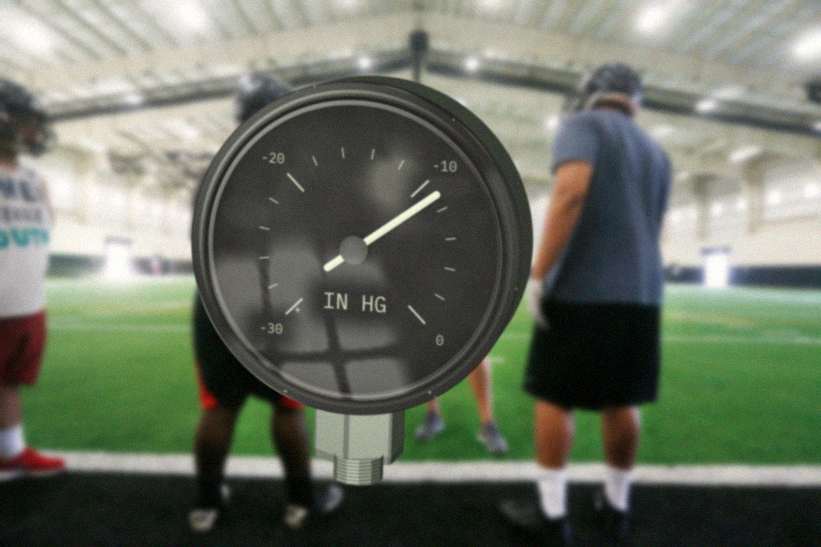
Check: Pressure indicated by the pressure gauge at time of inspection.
-9 inHg
